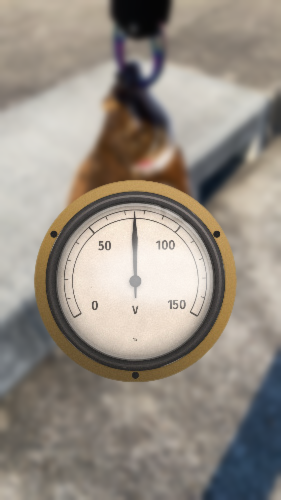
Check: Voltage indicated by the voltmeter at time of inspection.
75 V
